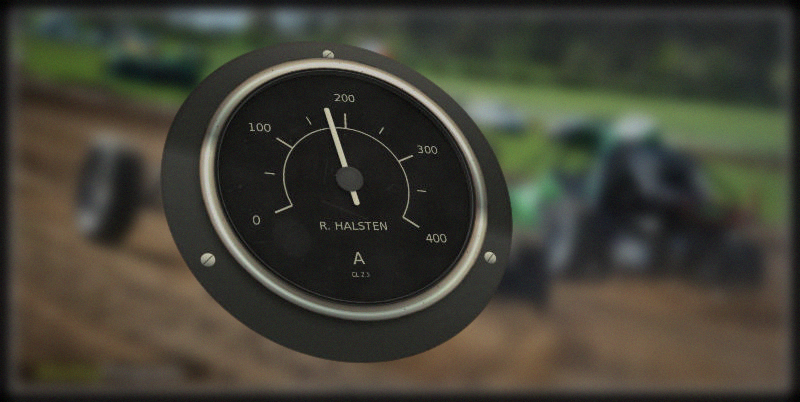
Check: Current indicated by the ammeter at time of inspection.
175 A
